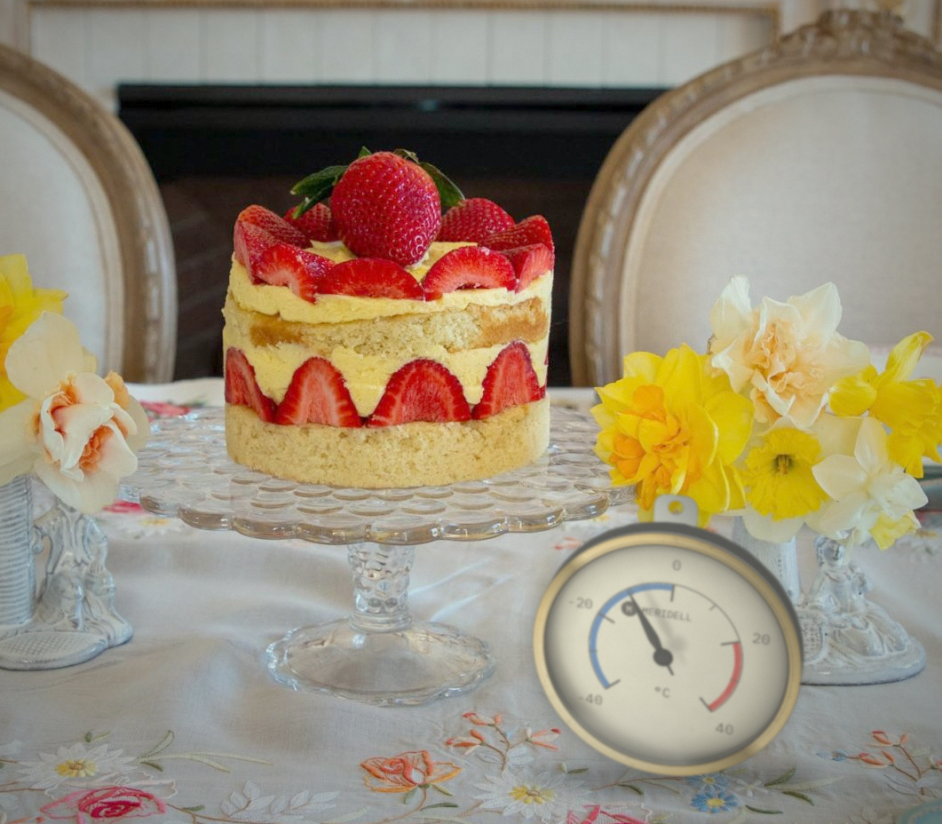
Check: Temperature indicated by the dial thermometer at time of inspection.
-10 °C
